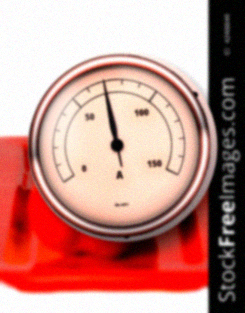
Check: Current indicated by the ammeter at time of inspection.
70 A
